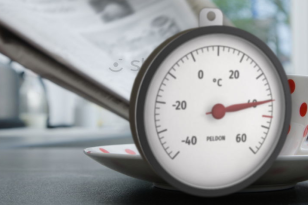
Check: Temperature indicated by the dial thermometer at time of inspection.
40 °C
